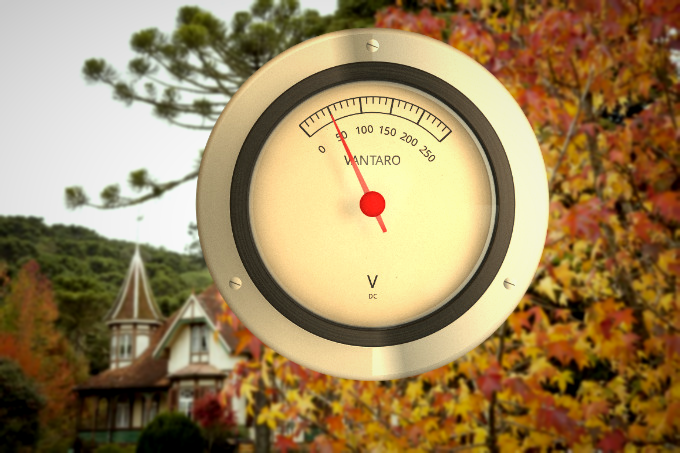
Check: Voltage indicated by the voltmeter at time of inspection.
50 V
